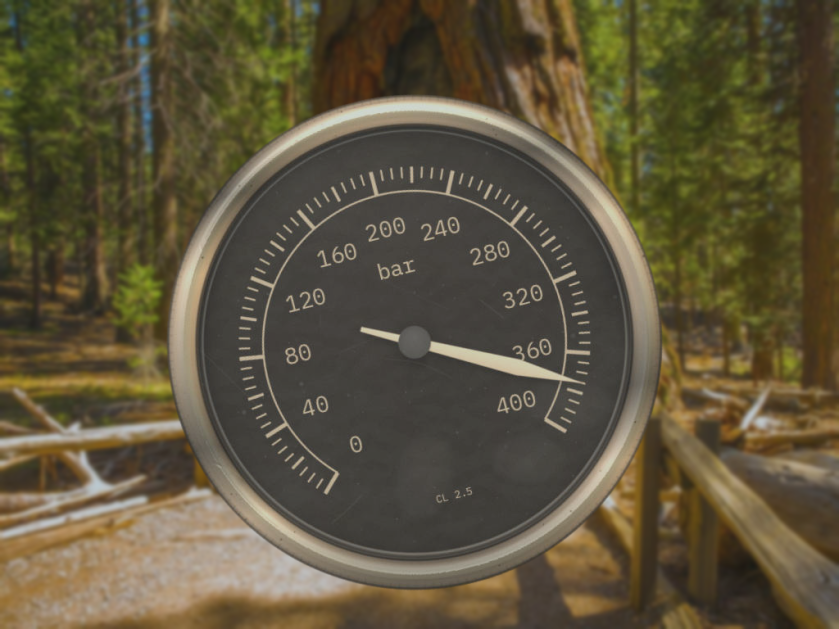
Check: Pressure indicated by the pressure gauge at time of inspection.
375 bar
